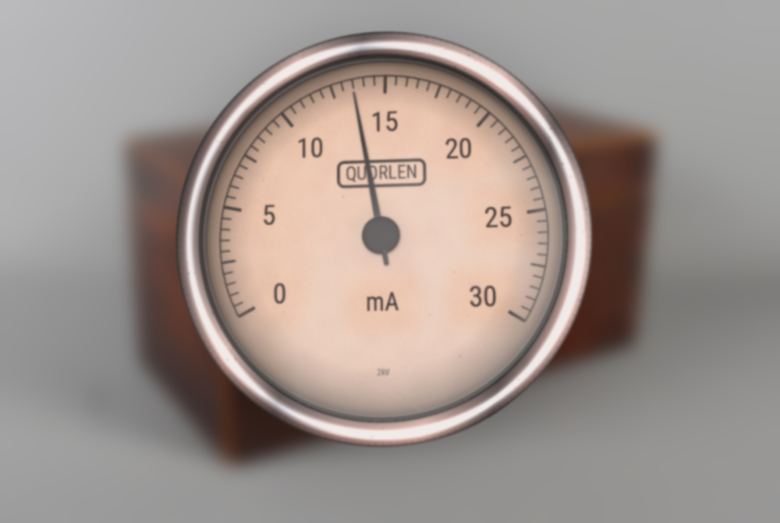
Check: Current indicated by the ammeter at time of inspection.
13.5 mA
